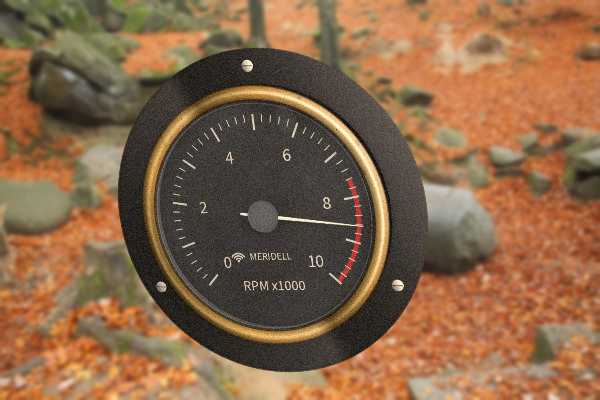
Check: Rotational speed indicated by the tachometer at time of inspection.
8600 rpm
